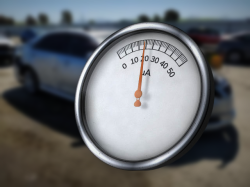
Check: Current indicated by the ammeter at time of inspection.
20 µA
